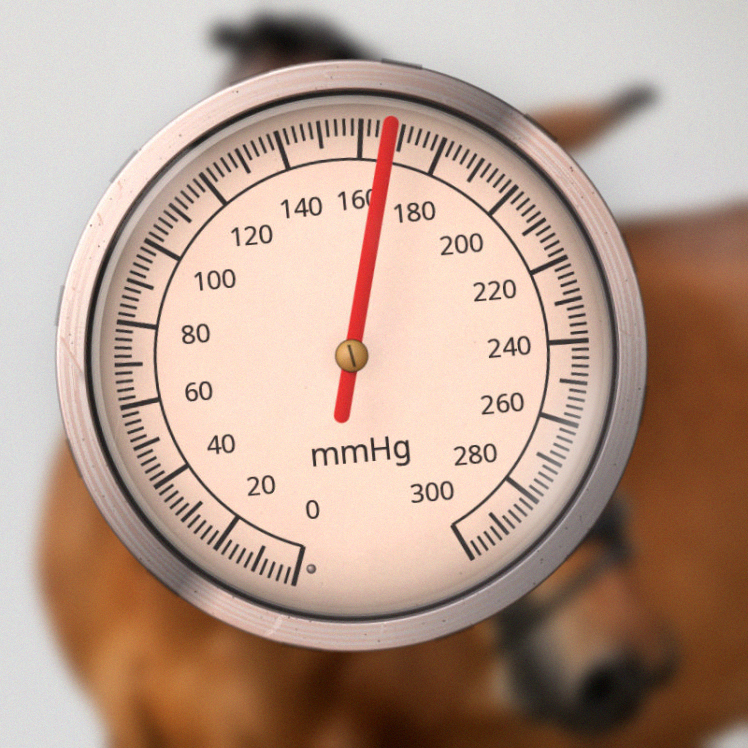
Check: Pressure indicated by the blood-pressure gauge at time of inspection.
167 mmHg
